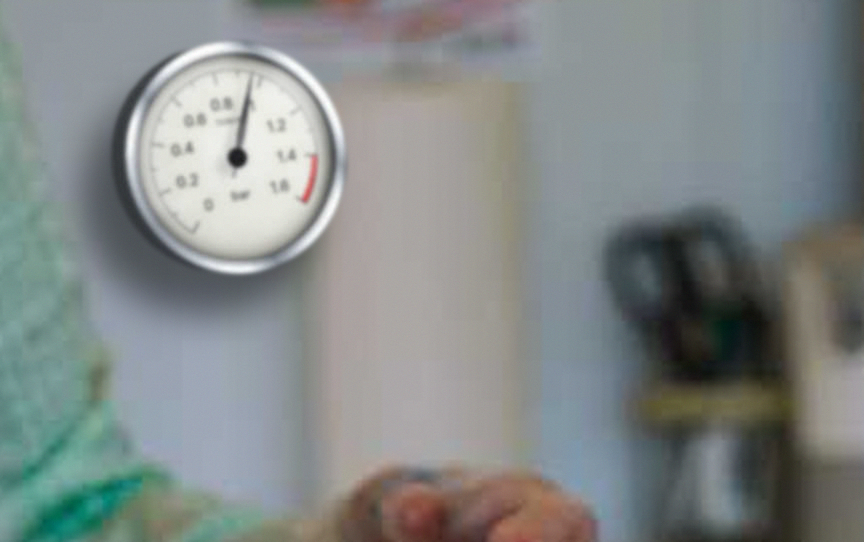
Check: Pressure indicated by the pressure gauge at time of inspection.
0.95 bar
